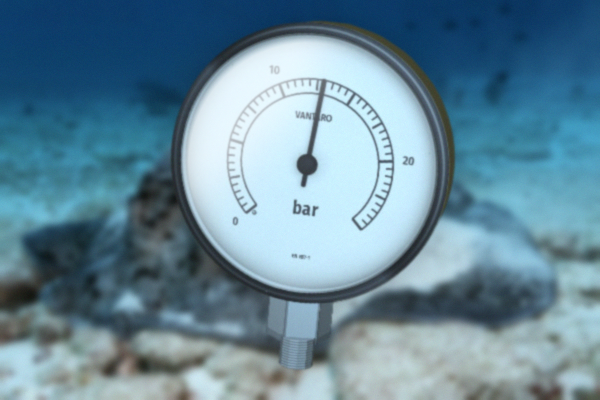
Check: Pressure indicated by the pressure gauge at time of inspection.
13 bar
